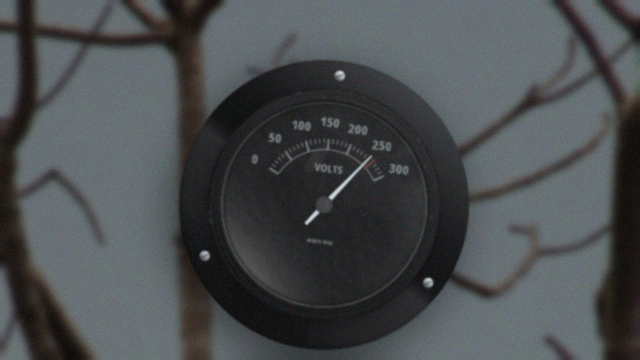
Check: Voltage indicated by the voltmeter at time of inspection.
250 V
